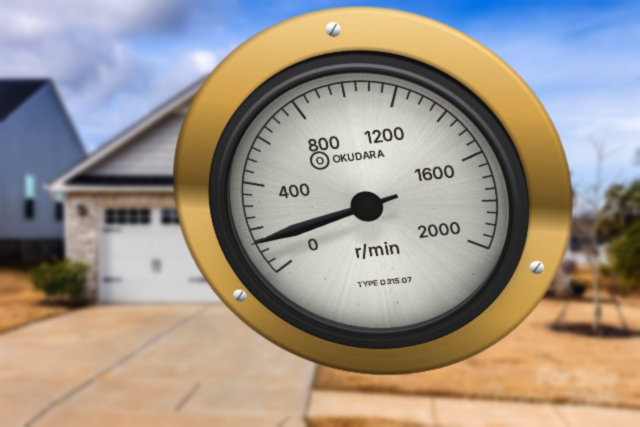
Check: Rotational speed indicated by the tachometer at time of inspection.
150 rpm
